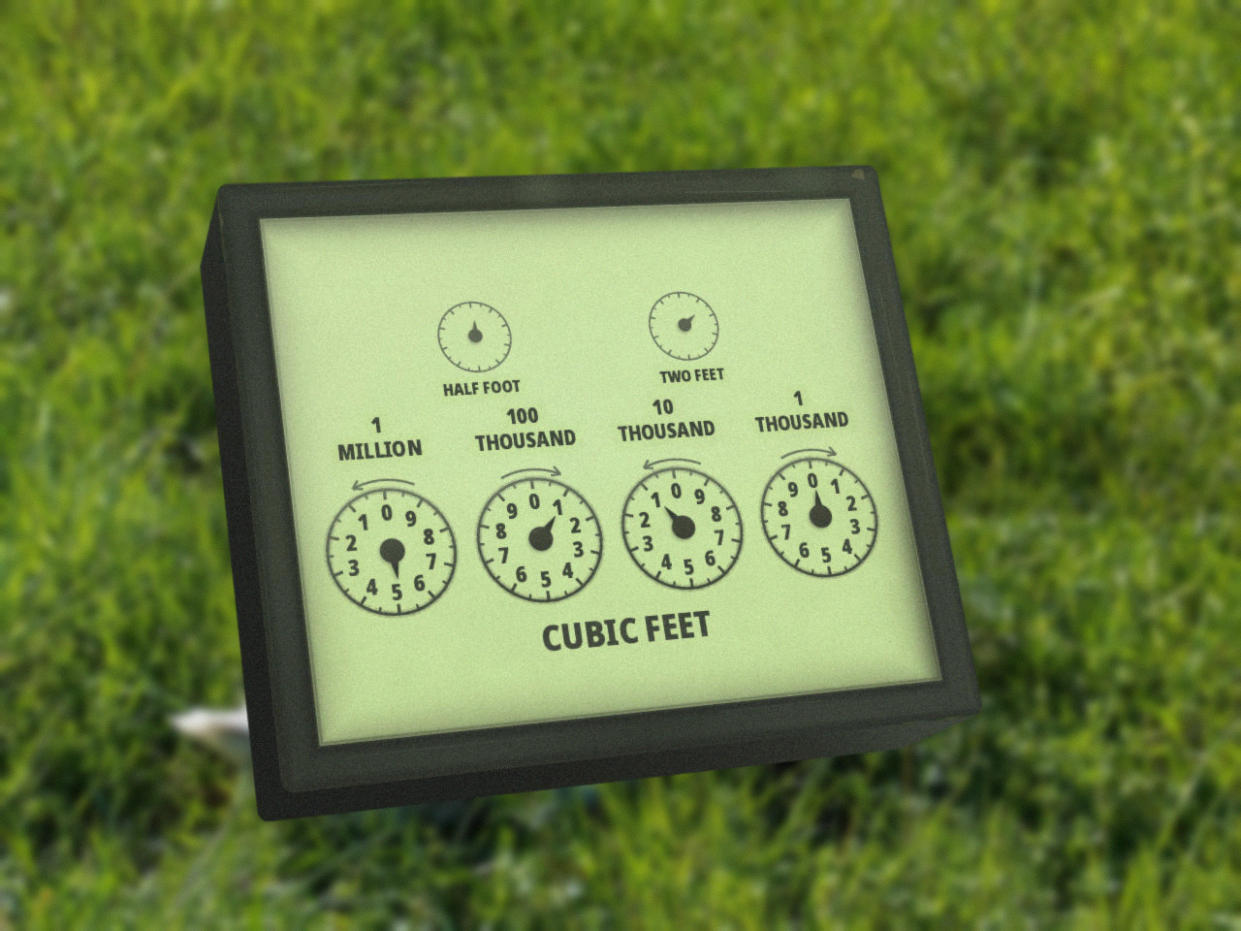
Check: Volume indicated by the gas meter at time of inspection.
511000 ft³
